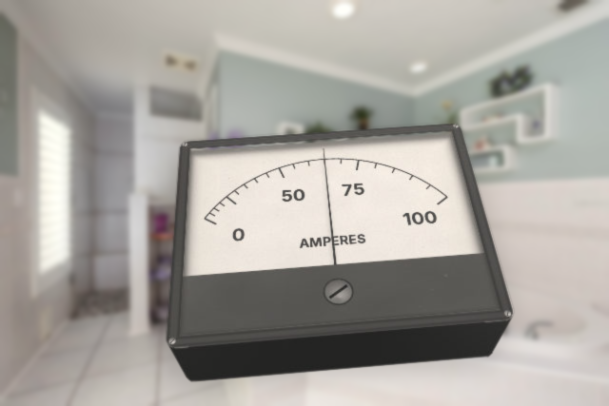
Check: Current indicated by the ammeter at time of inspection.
65 A
